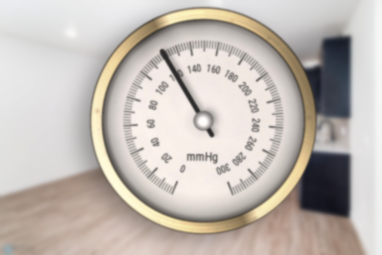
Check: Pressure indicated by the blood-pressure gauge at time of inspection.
120 mmHg
